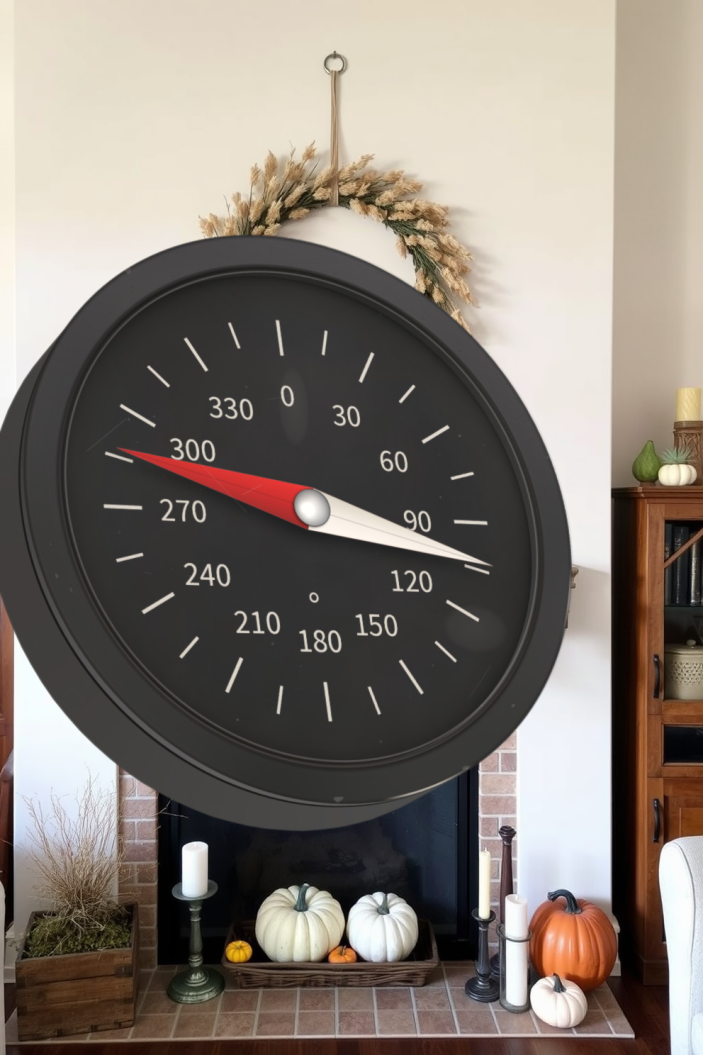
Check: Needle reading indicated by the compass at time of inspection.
285 °
